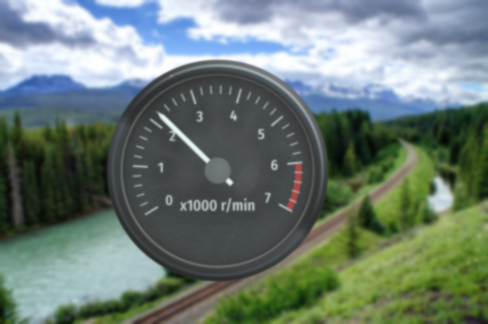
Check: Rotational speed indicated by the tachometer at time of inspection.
2200 rpm
